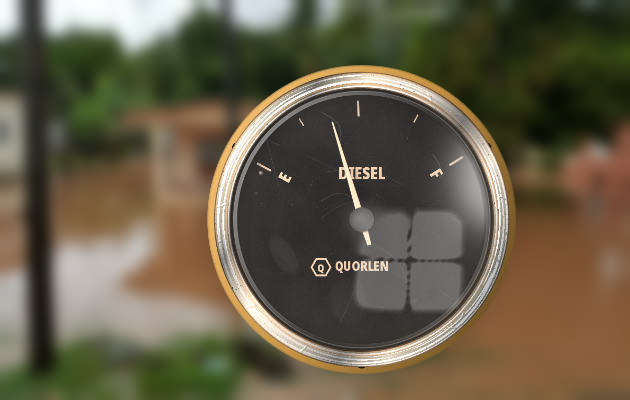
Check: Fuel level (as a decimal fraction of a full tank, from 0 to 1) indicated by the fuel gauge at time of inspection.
0.375
